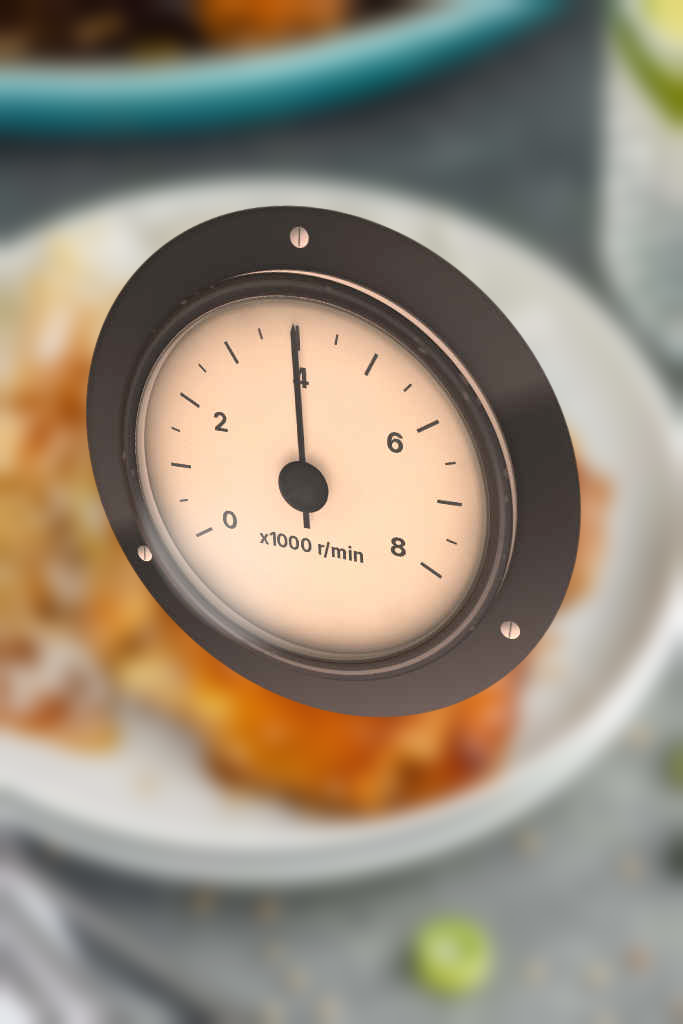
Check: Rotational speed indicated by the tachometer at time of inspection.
4000 rpm
